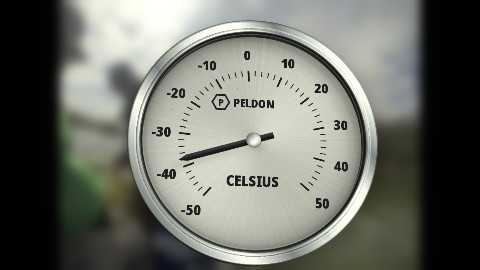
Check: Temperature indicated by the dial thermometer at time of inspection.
-38 °C
